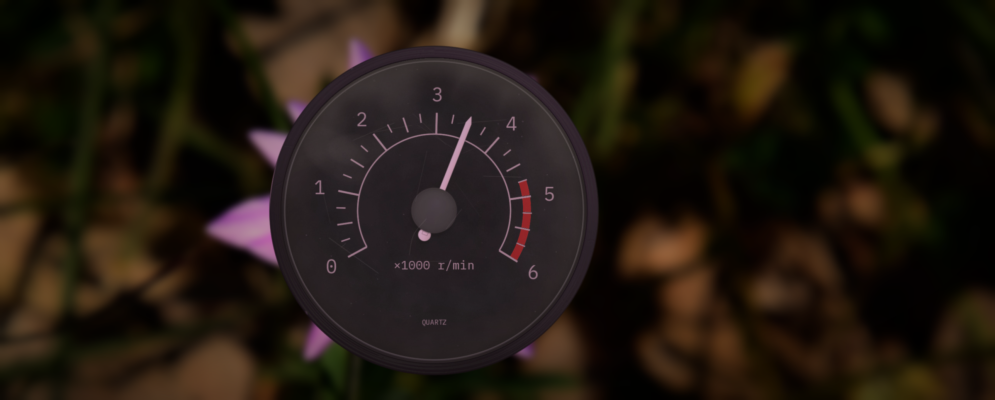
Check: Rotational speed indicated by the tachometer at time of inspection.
3500 rpm
